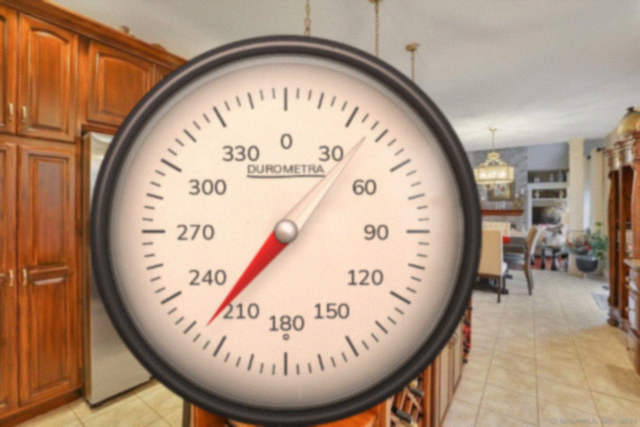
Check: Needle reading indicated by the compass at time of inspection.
220 °
